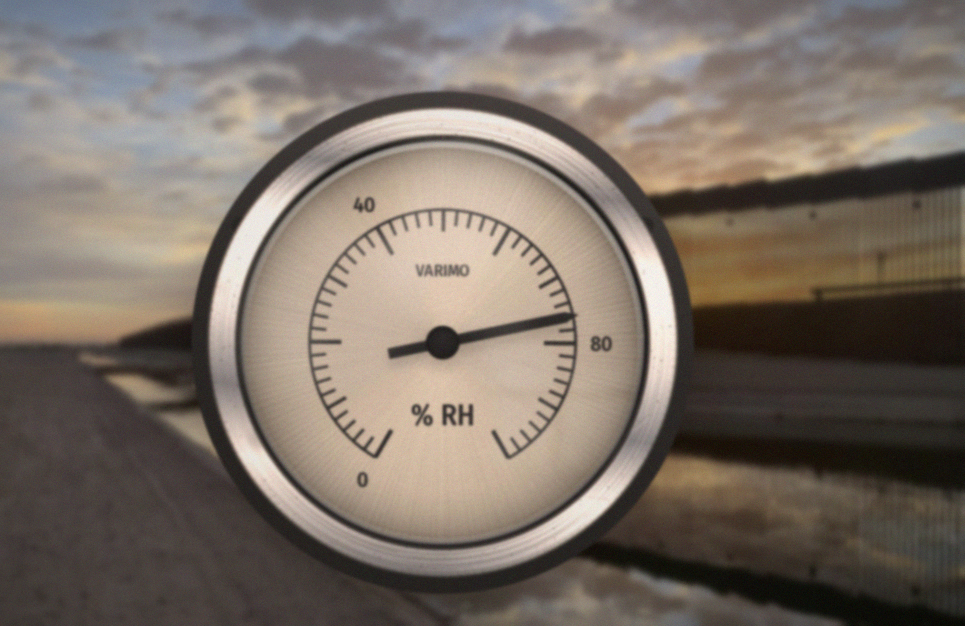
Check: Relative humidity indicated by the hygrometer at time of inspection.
76 %
